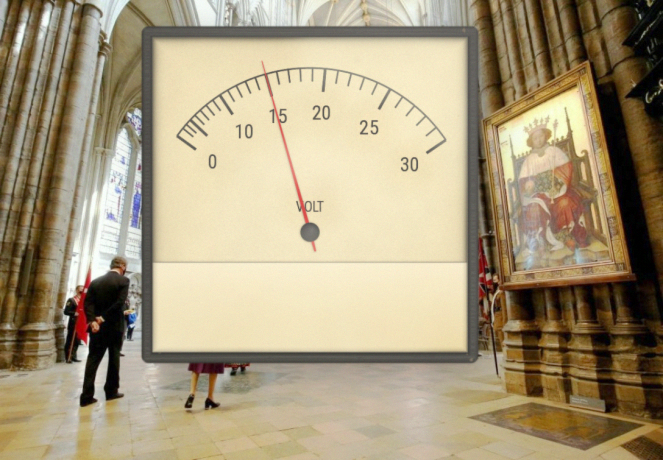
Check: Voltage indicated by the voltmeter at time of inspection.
15 V
